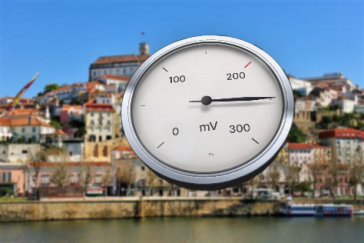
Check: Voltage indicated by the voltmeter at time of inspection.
250 mV
